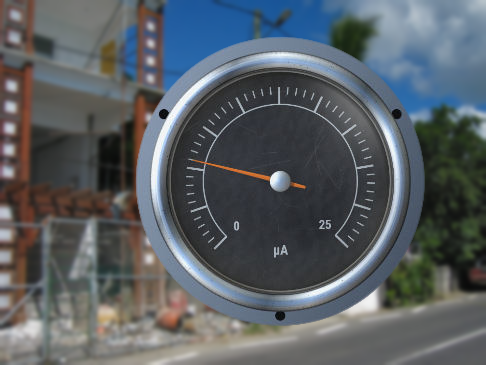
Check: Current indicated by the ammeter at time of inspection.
5.5 µA
